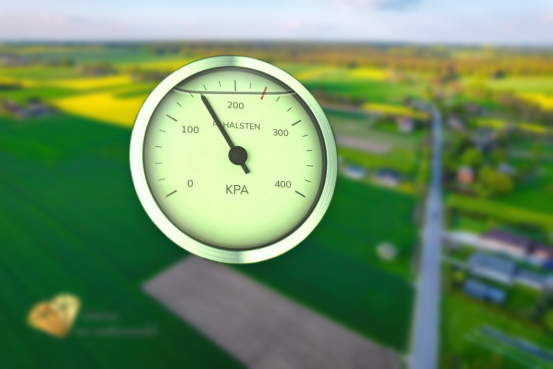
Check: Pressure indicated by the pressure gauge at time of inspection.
150 kPa
